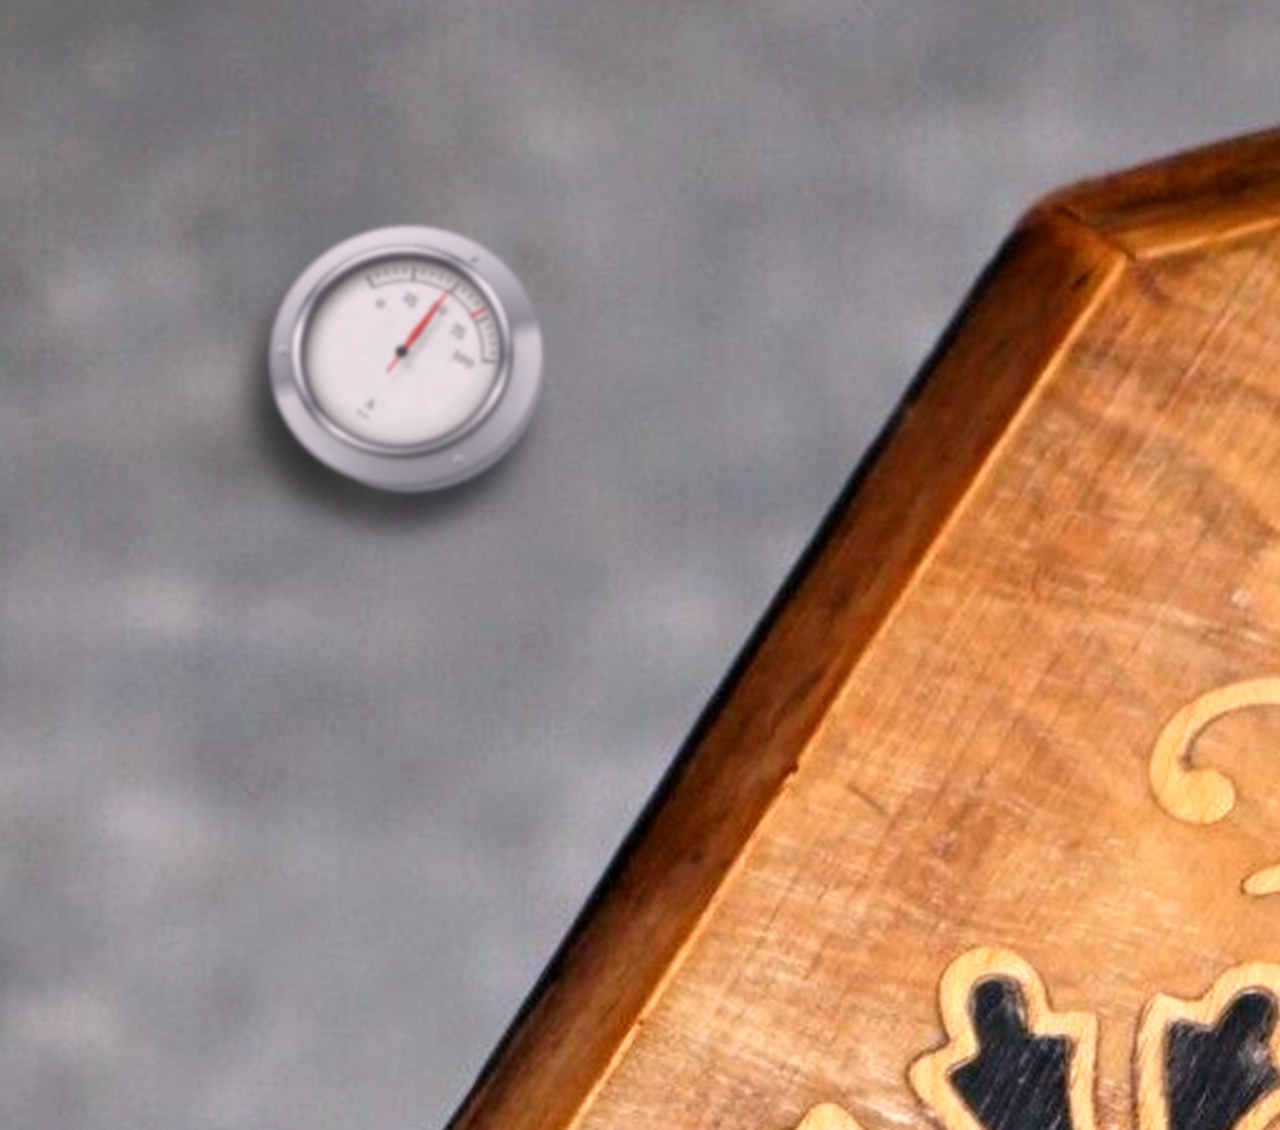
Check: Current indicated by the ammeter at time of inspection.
50 A
